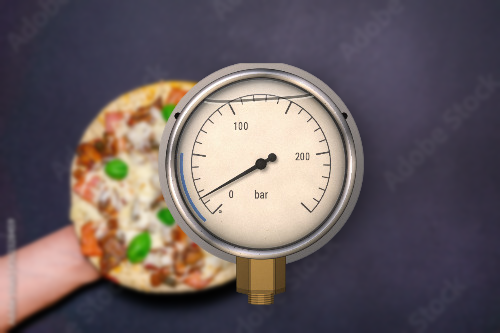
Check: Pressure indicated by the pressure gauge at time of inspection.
15 bar
